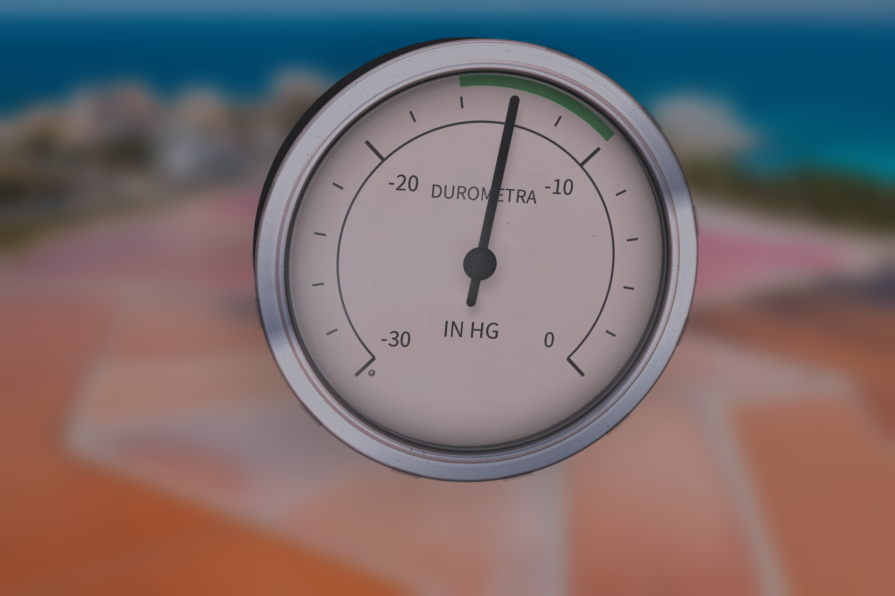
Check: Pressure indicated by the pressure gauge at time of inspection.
-14 inHg
